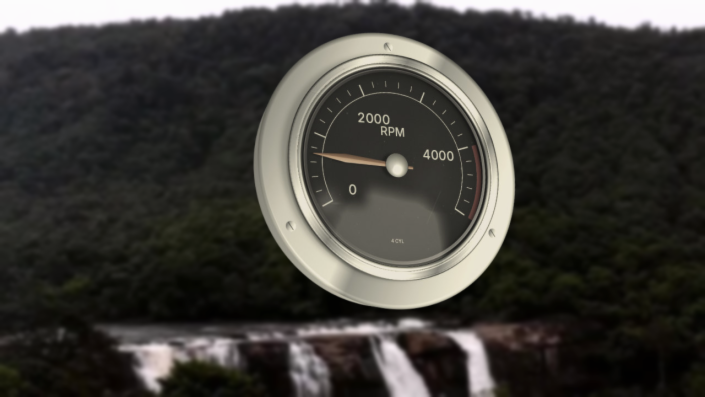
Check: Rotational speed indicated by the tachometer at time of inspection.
700 rpm
